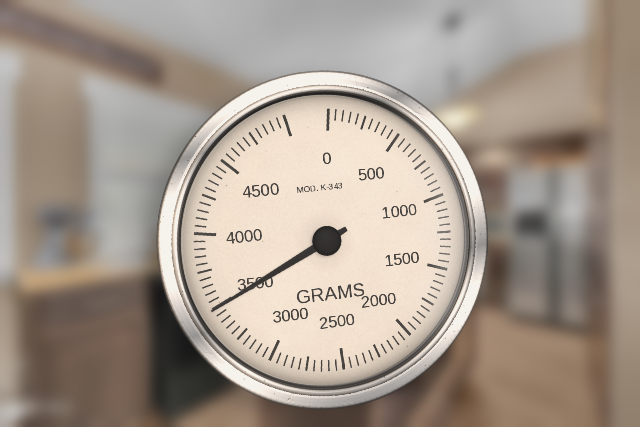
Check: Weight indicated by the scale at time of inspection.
3500 g
